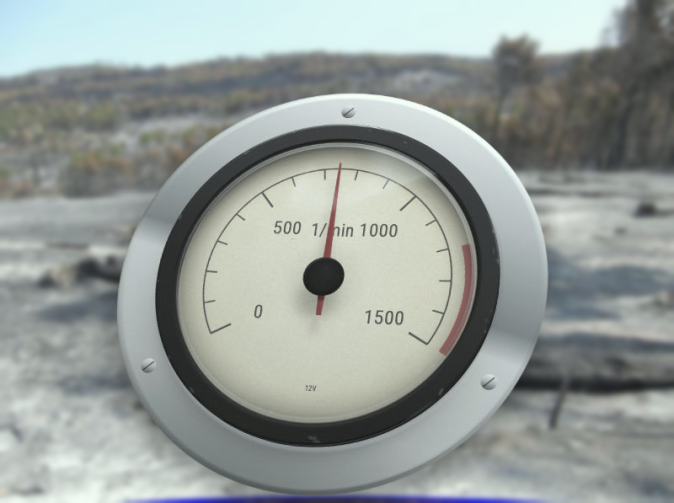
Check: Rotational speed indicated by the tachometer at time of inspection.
750 rpm
